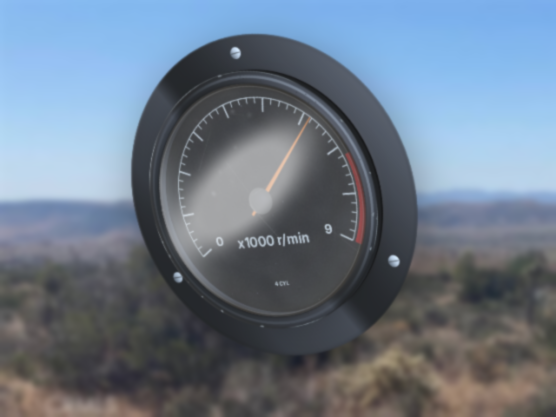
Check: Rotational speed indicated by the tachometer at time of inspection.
6200 rpm
